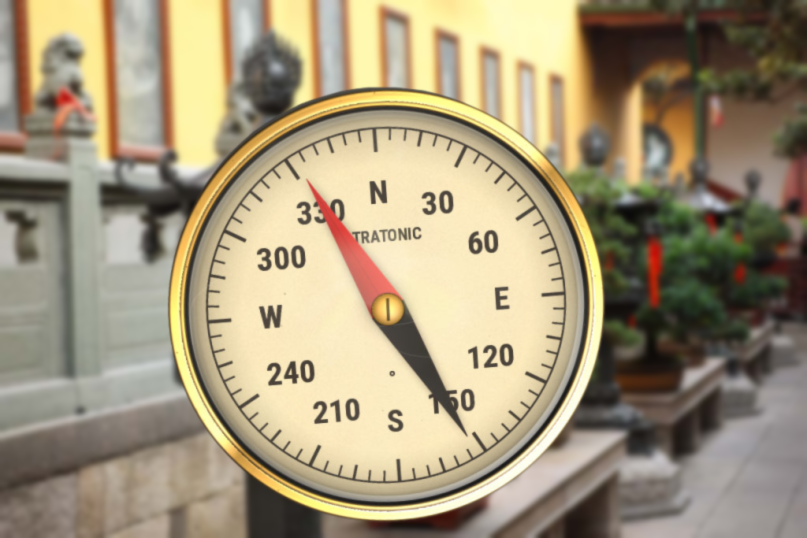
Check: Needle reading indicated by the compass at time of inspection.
332.5 °
